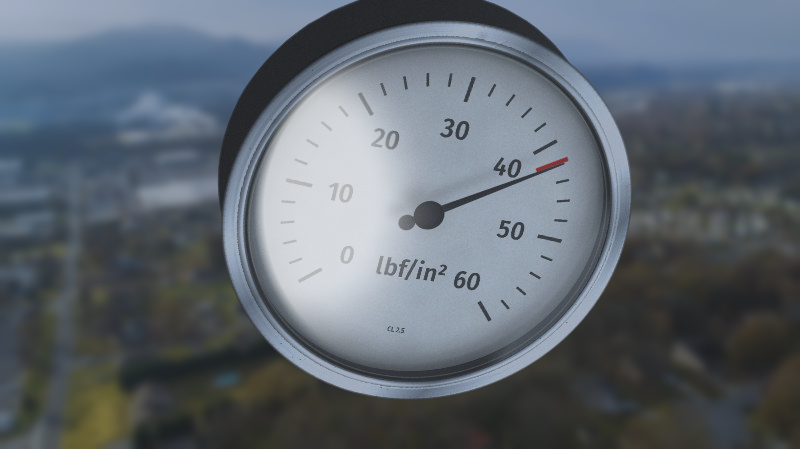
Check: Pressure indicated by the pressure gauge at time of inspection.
42 psi
